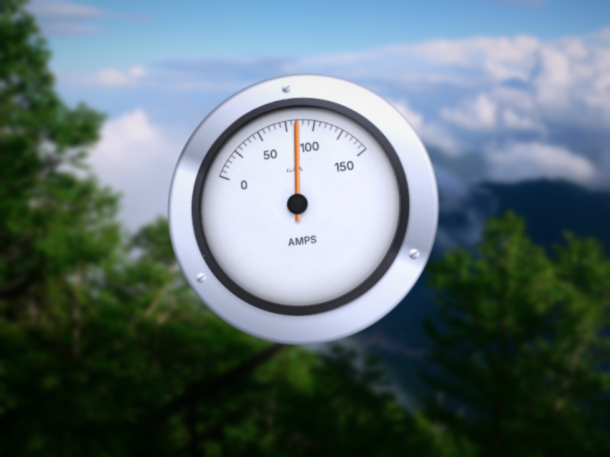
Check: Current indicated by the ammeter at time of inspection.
85 A
